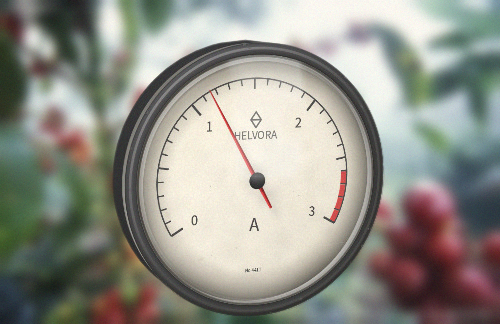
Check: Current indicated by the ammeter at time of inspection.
1.15 A
